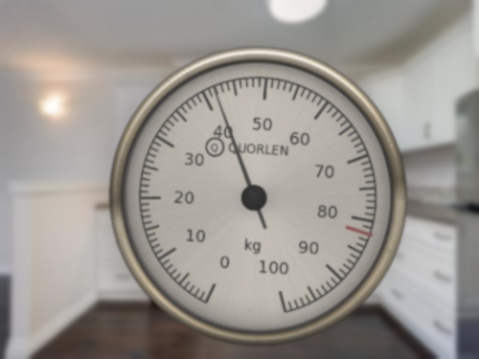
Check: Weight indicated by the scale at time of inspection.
42 kg
